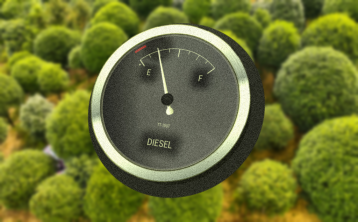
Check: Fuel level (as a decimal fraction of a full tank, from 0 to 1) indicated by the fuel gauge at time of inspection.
0.25
